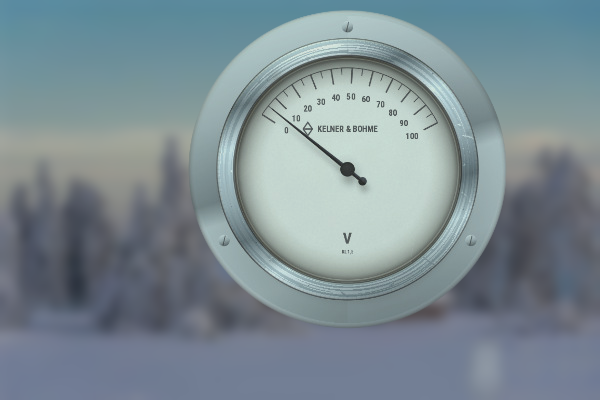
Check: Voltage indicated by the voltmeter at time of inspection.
5 V
